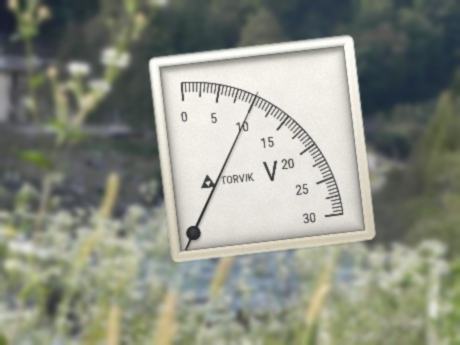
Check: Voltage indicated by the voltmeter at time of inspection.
10 V
